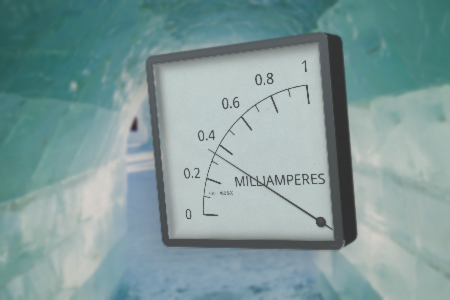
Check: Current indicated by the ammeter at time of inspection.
0.35 mA
